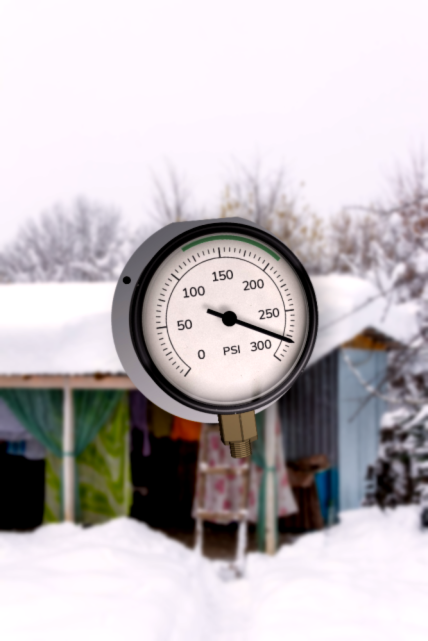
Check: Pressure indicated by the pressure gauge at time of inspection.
280 psi
